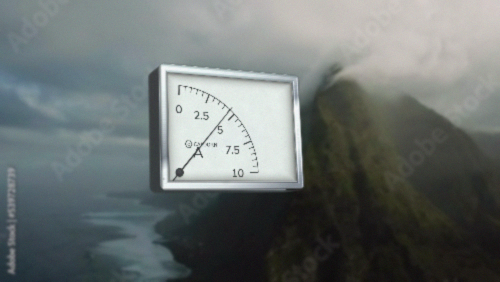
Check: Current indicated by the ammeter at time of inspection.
4.5 A
